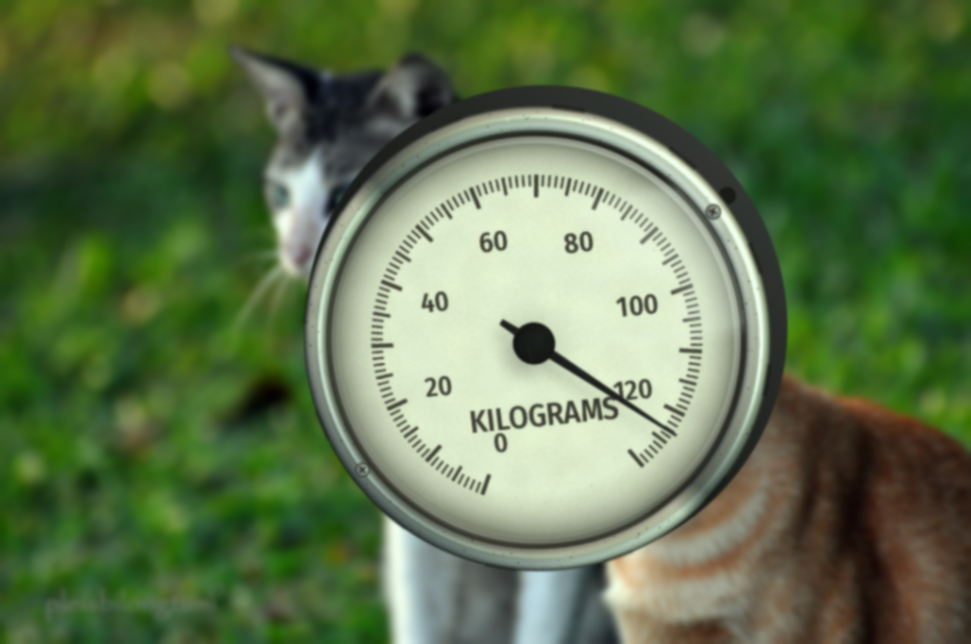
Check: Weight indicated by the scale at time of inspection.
123 kg
